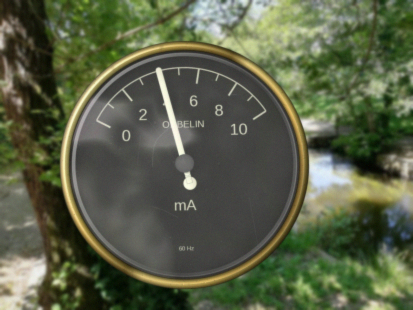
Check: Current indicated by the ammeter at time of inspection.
4 mA
